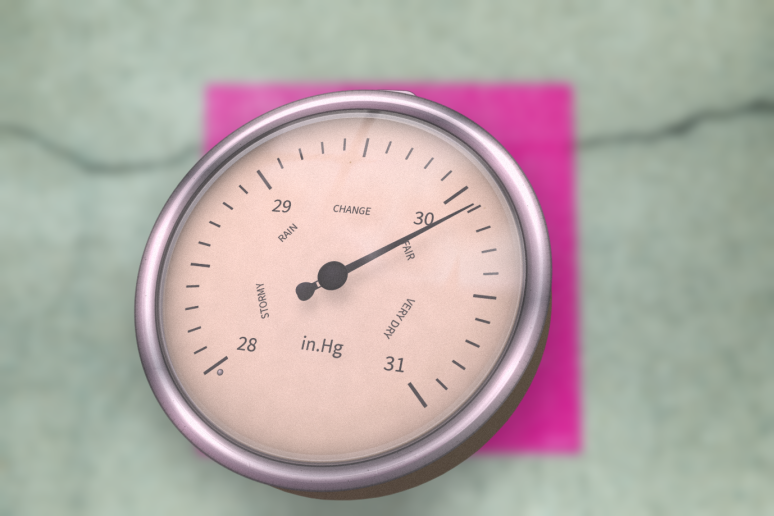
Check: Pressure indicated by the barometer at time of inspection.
30.1 inHg
